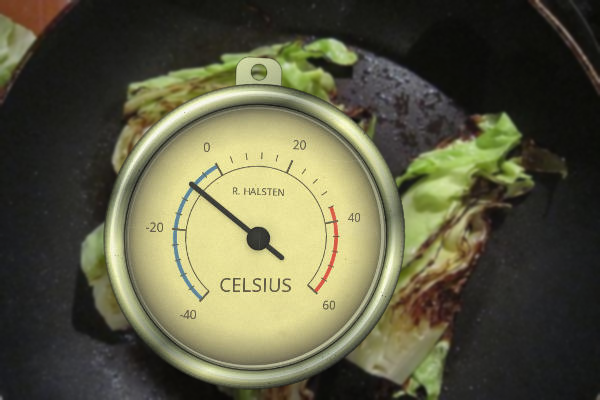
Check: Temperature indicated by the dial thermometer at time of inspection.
-8 °C
